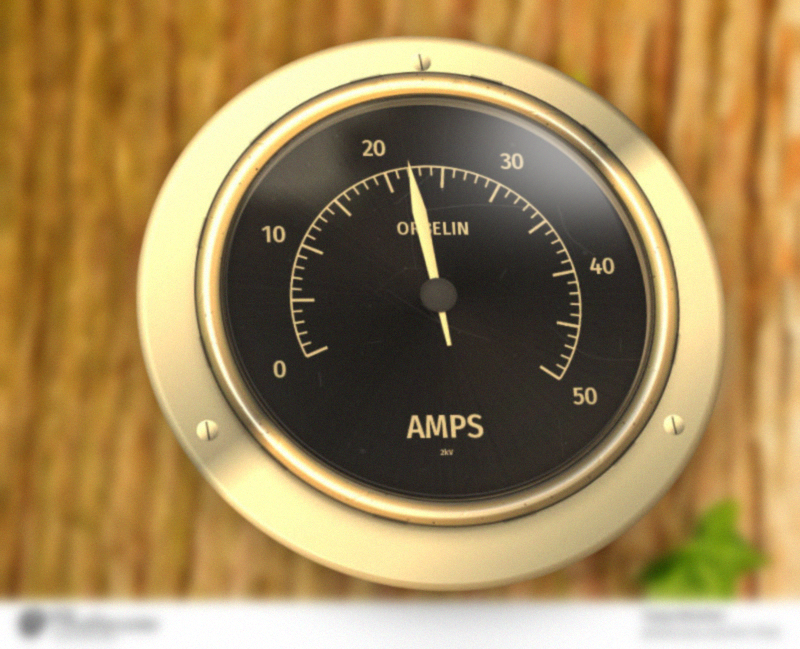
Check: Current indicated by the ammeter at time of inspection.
22 A
